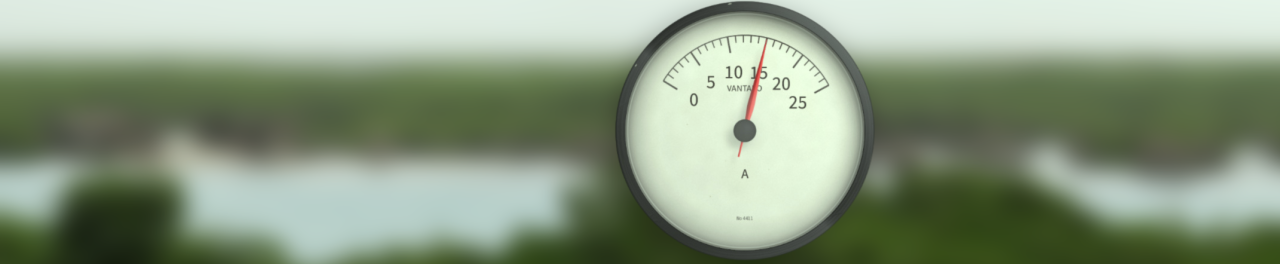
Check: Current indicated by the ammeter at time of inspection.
15 A
